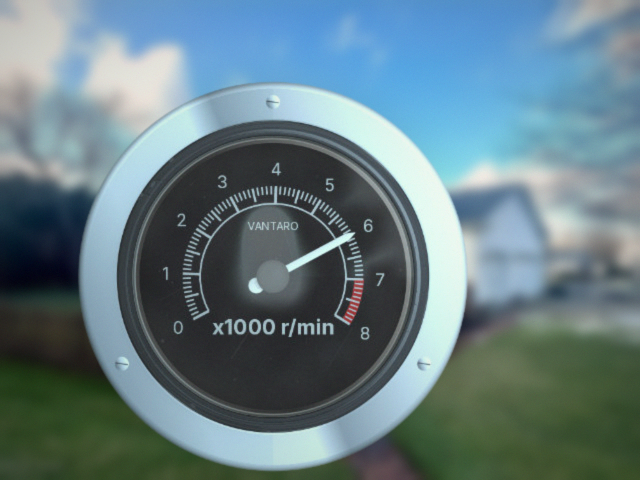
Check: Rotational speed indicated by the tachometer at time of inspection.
6000 rpm
